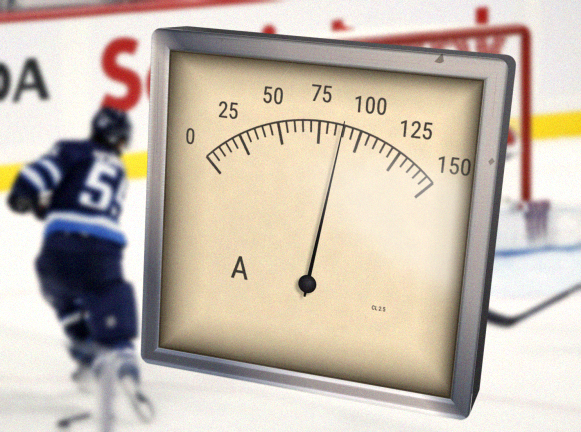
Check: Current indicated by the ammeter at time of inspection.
90 A
